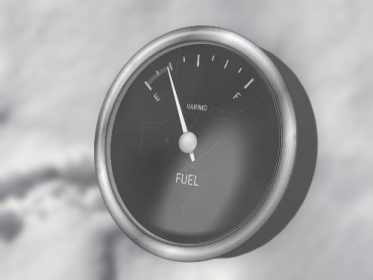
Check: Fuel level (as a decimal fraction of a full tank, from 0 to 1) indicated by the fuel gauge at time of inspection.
0.25
